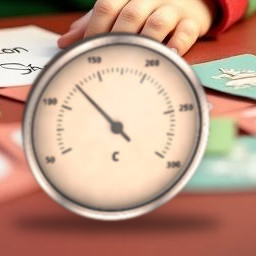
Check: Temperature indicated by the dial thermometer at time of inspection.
125 °C
